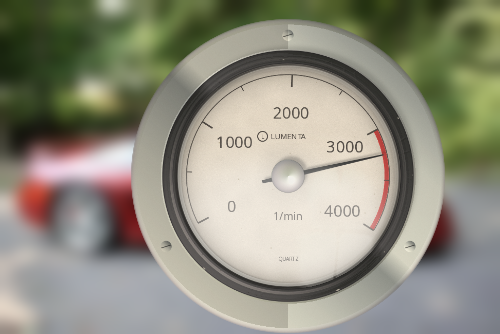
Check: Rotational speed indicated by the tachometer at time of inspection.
3250 rpm
